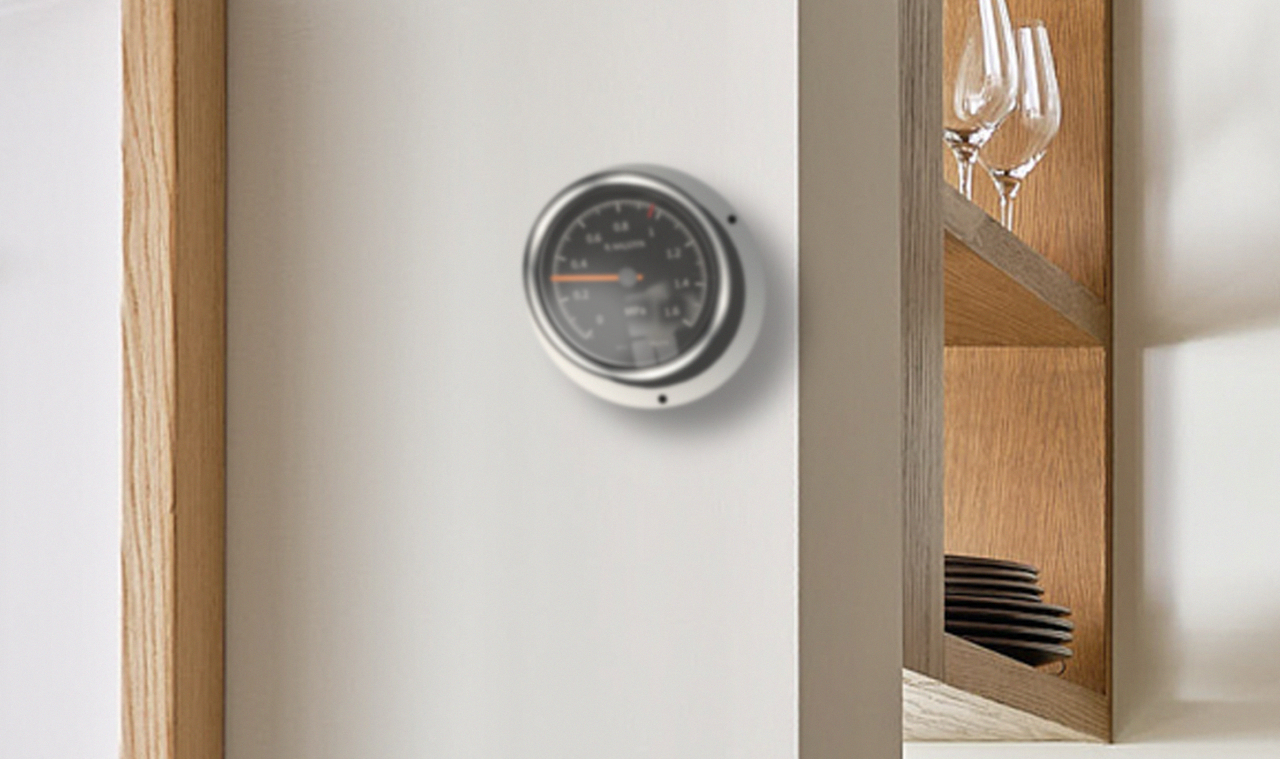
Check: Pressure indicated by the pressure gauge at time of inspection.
0.3 MPa
